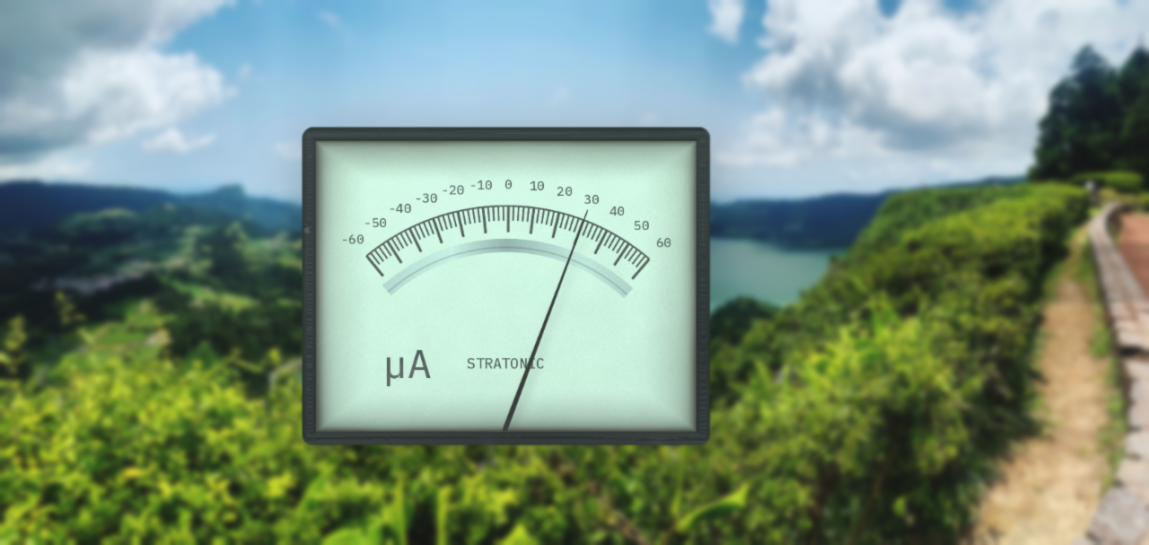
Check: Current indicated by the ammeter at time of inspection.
30 µA
